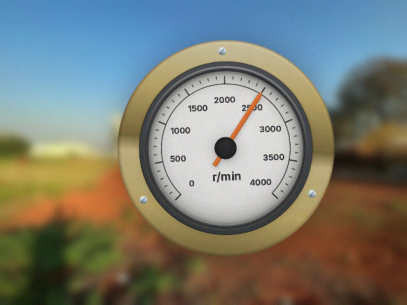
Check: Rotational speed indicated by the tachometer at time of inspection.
2500 rpm
